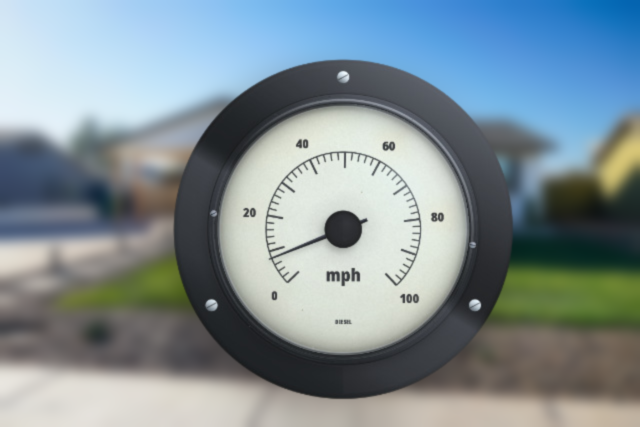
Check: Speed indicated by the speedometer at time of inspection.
8 mph
